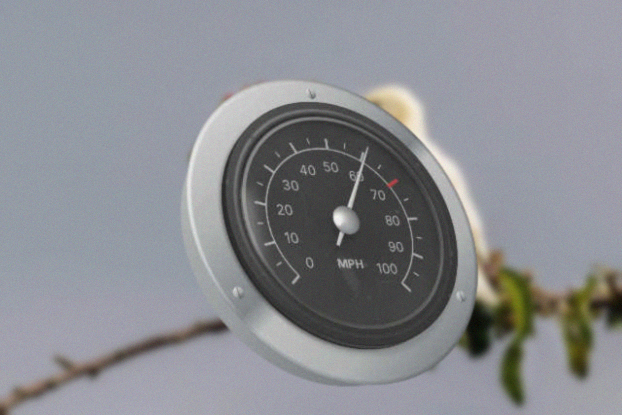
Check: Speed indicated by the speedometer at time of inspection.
60 mph
